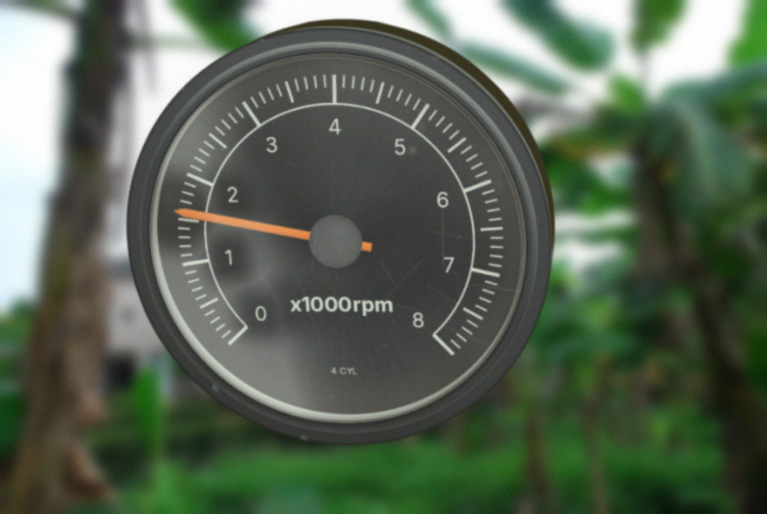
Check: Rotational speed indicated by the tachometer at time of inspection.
1600 rpm
